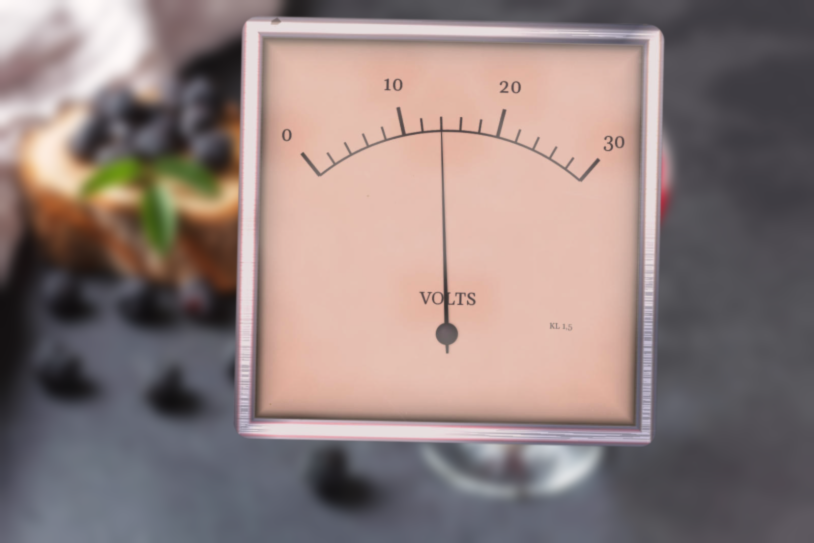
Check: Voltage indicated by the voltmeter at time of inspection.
14 V
